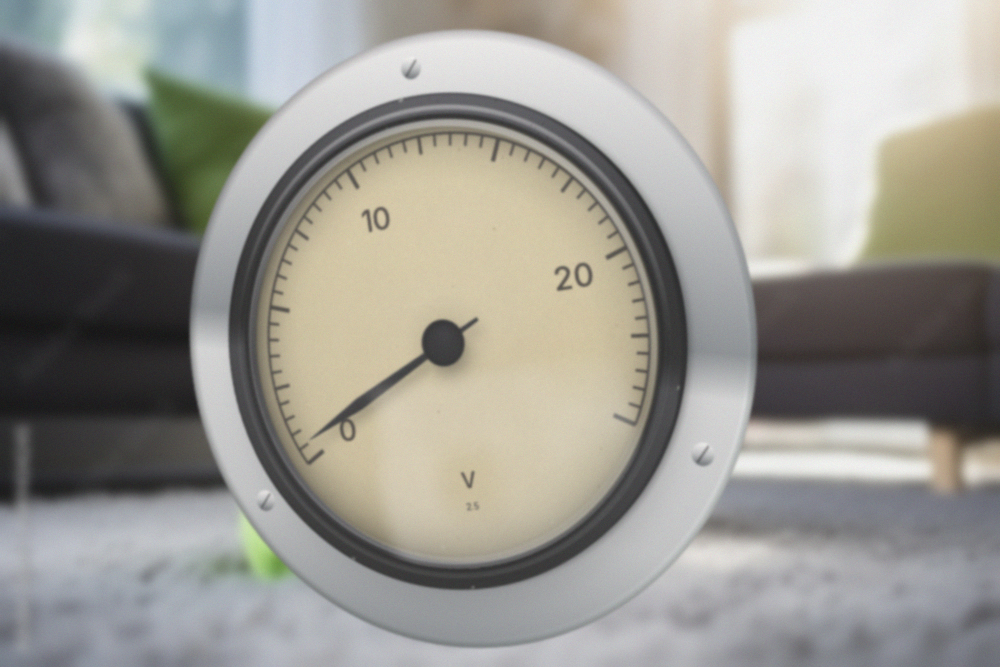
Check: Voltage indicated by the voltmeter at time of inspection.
0.5 V
